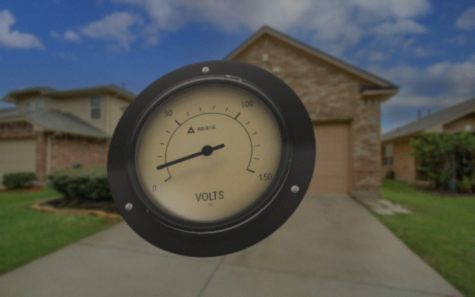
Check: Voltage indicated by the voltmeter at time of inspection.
10 V
